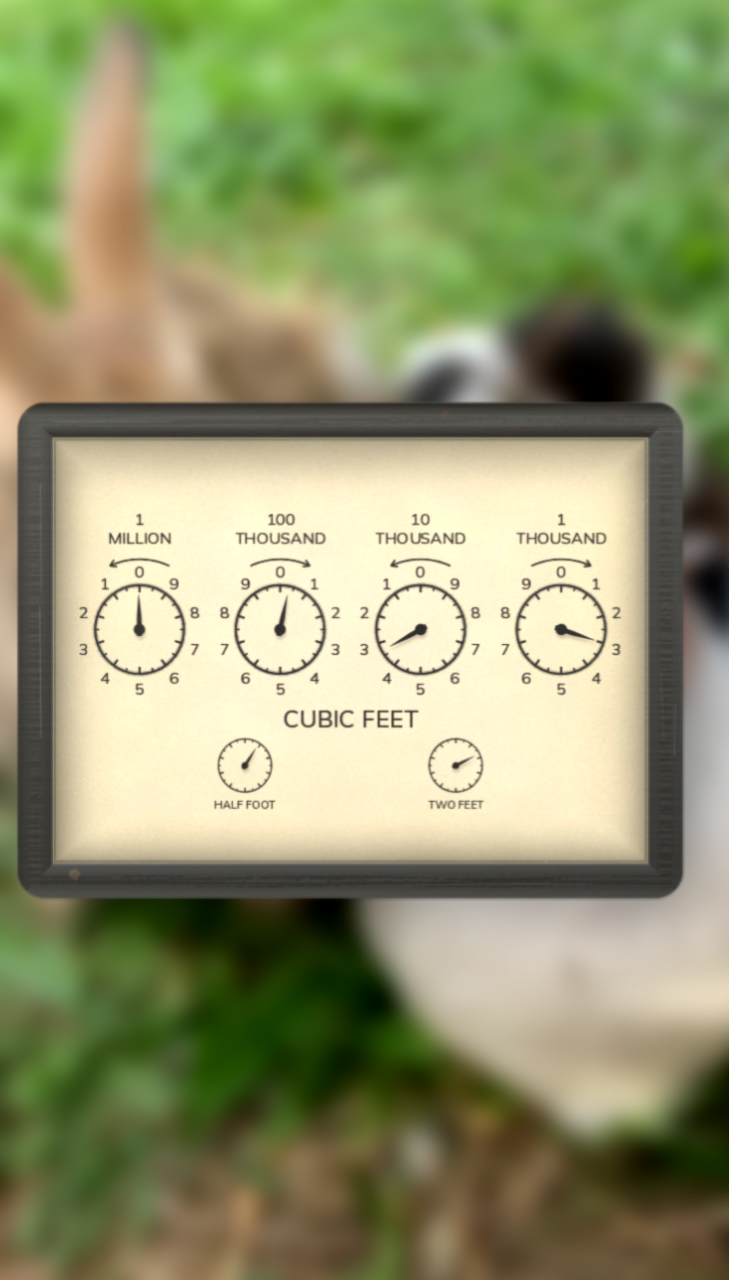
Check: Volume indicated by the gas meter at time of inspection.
3300 ft³
